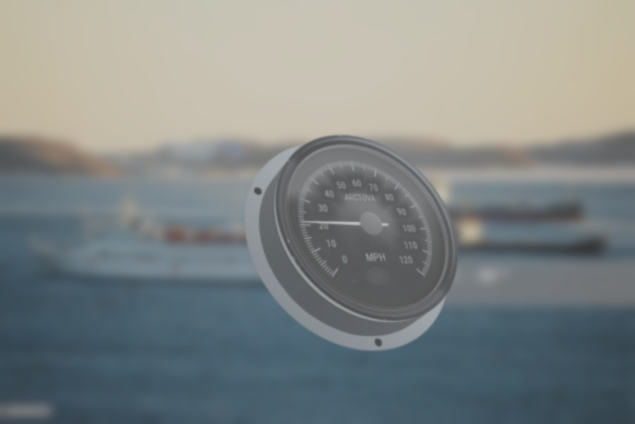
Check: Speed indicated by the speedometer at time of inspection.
20 mph
